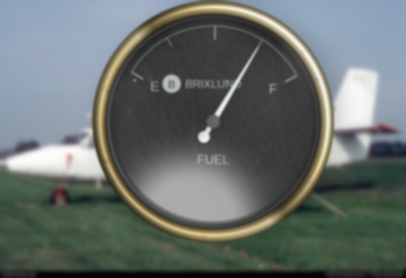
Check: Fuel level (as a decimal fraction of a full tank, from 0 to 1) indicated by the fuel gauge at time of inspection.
0.75
